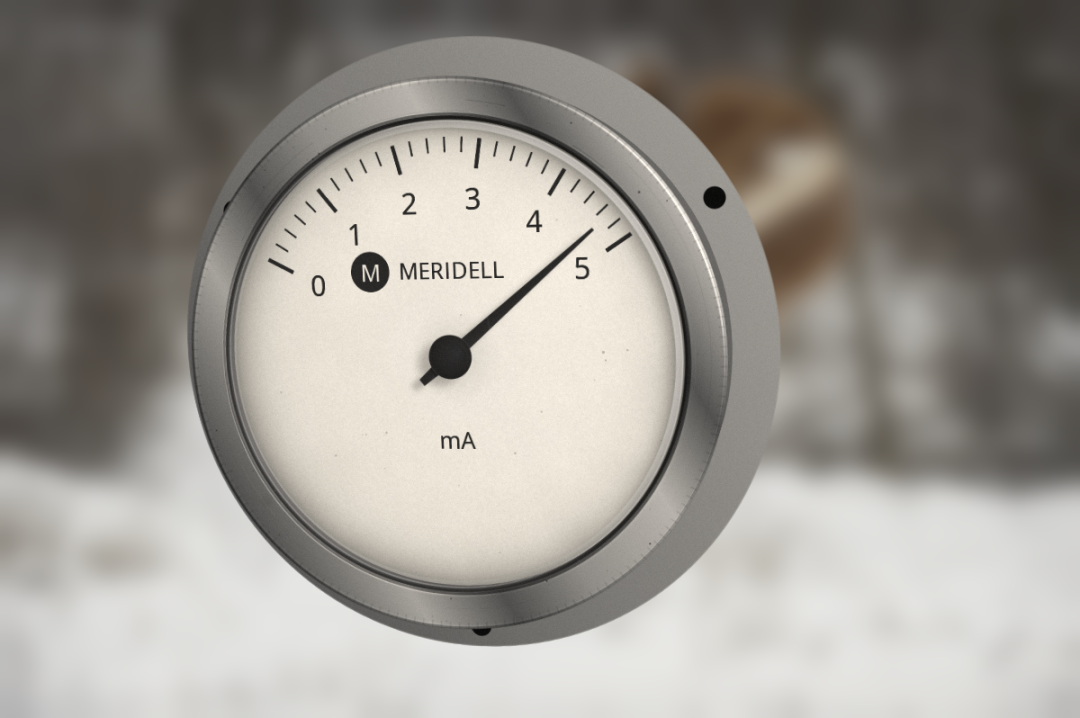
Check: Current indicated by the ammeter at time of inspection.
4.7 mA
